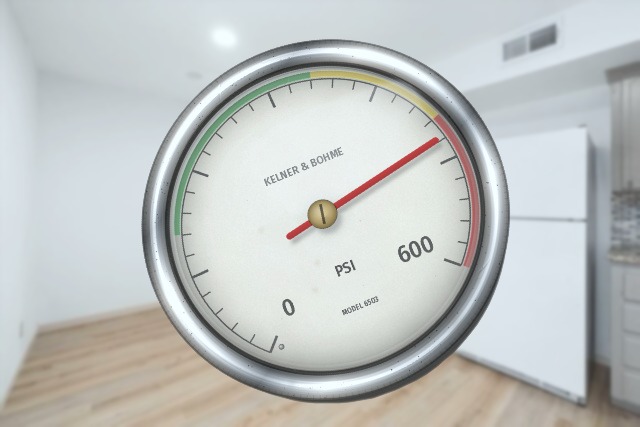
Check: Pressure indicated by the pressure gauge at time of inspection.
480 psi
